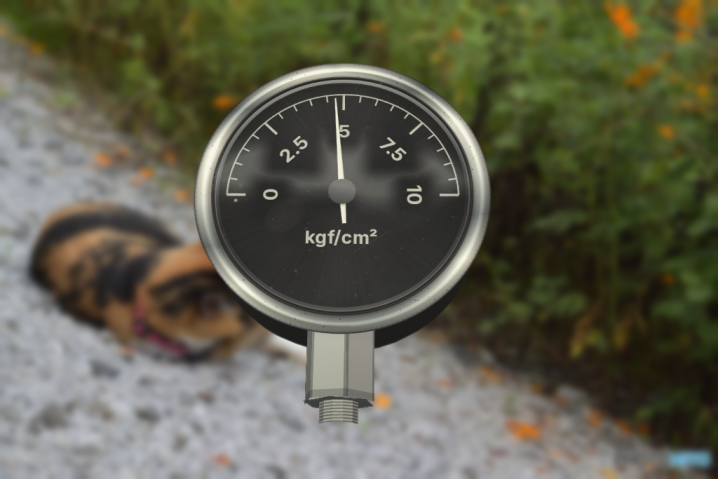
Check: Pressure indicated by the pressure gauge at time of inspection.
4.75 kg/cm²
